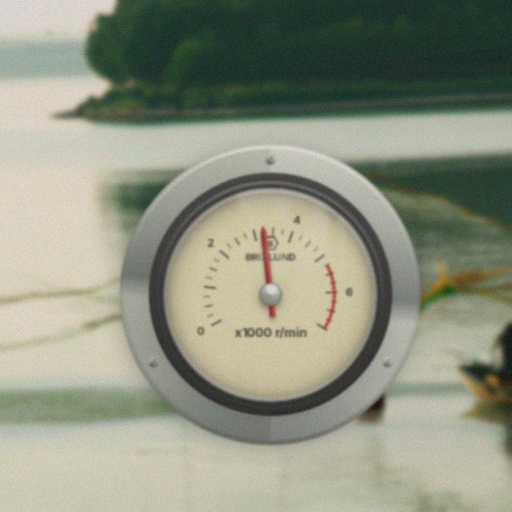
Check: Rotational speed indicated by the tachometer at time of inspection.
3250 rpm
